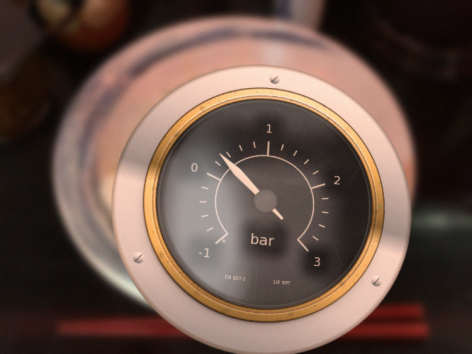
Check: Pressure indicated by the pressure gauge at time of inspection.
0.3 bar
